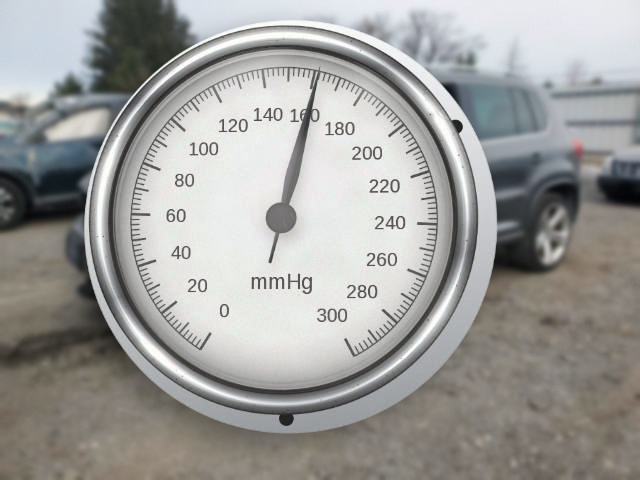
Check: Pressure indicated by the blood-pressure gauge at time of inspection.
162 mmHg
